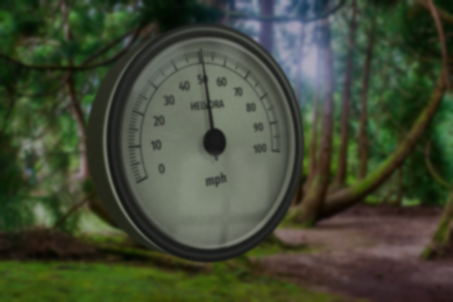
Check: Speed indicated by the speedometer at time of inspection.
50 mph
